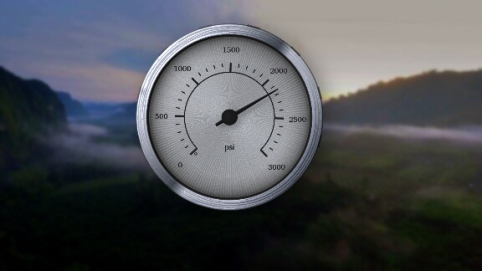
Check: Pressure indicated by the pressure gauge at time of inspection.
2150 psi
